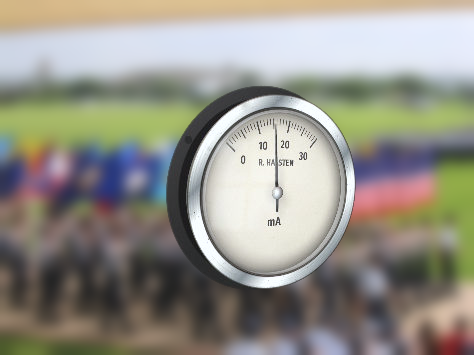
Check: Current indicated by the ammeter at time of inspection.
15 mA
